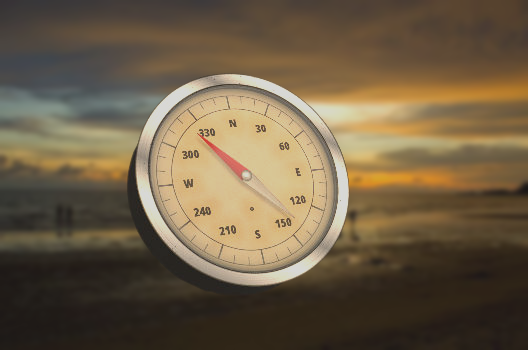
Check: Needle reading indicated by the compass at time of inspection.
320 °
